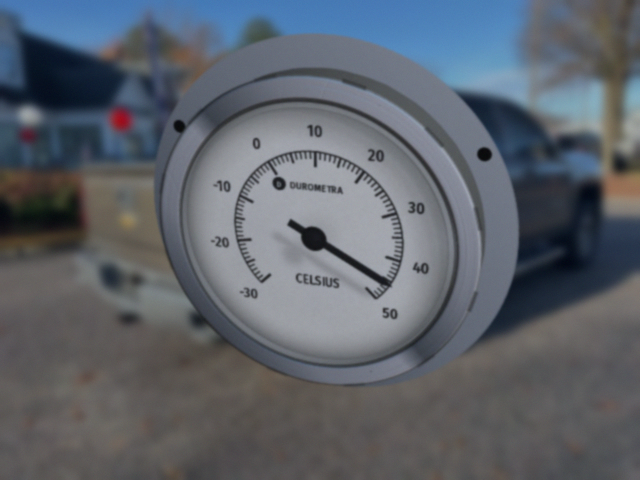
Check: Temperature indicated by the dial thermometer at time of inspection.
45 °C
